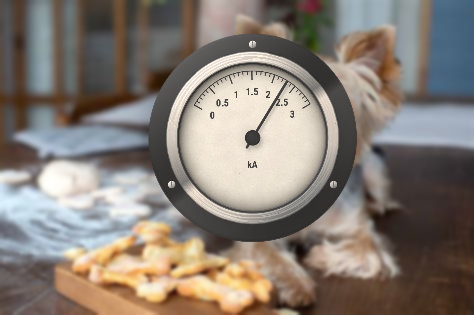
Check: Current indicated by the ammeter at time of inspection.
2.3 kA
